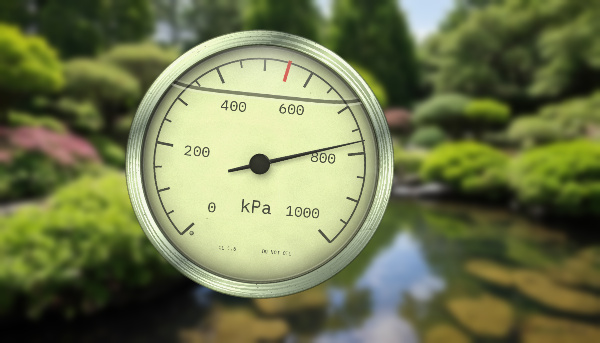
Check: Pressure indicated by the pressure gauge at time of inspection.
775 kPa
